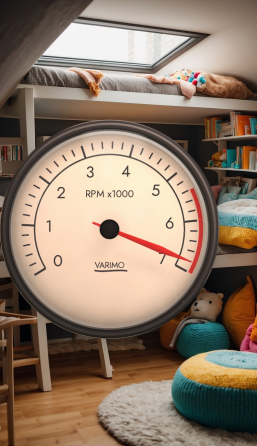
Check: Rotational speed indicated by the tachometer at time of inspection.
6800 rpm
